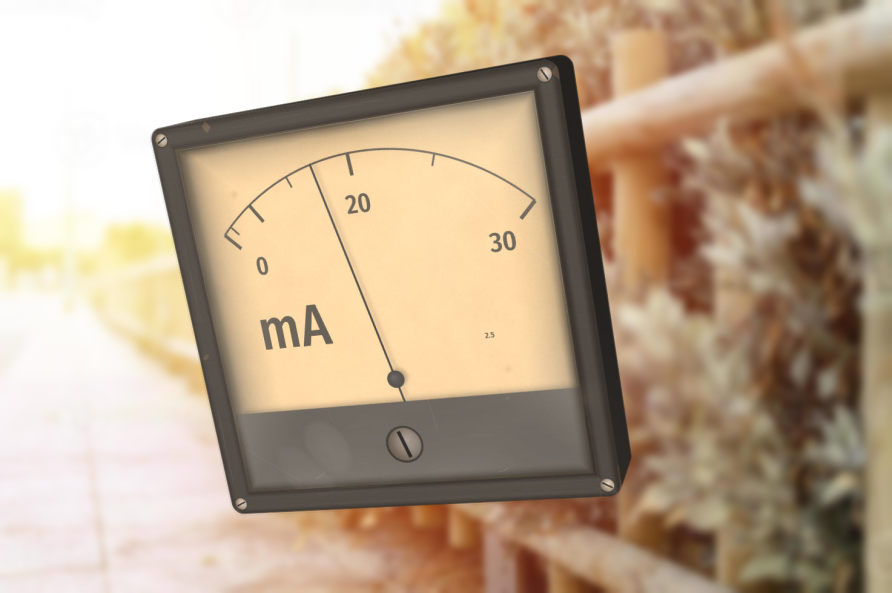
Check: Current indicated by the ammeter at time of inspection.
17.5 mA
